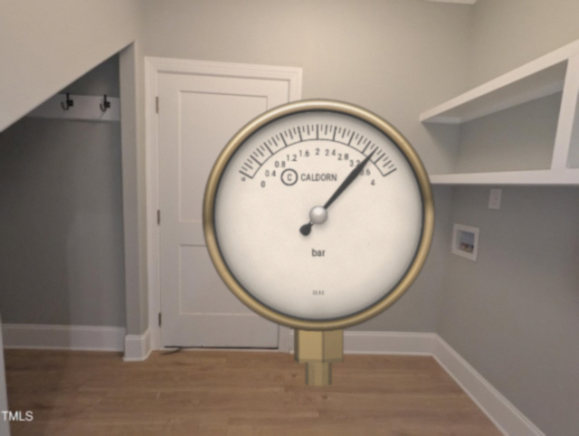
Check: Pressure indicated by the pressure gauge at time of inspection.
3.4 bar
